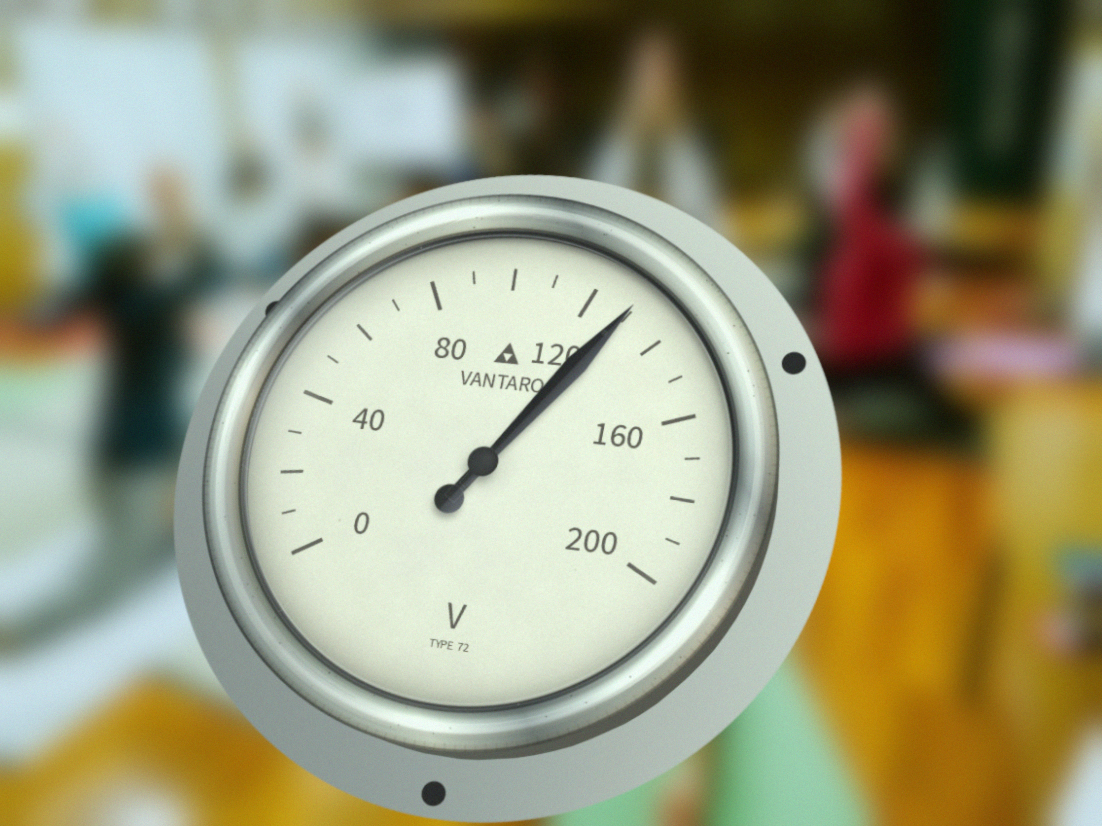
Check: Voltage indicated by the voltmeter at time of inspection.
130 V
